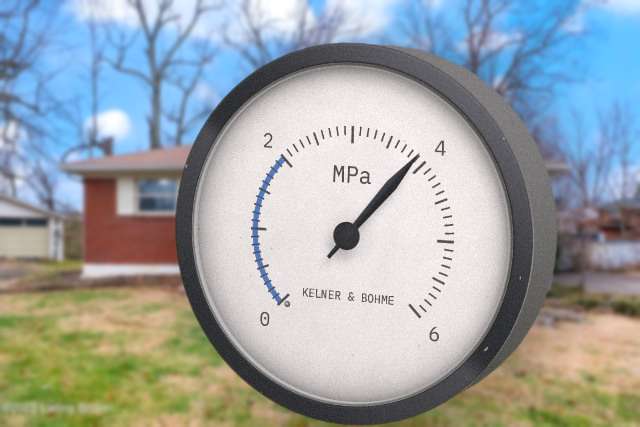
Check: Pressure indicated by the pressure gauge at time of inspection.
3.9 MPa
